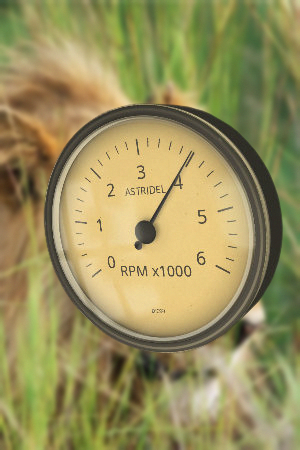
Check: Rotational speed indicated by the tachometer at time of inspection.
4000 rpm
